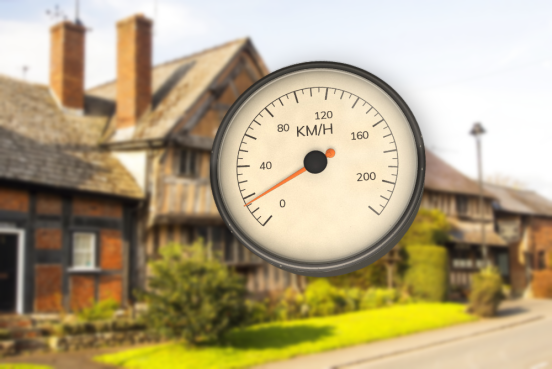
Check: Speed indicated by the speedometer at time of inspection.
15 km/h
